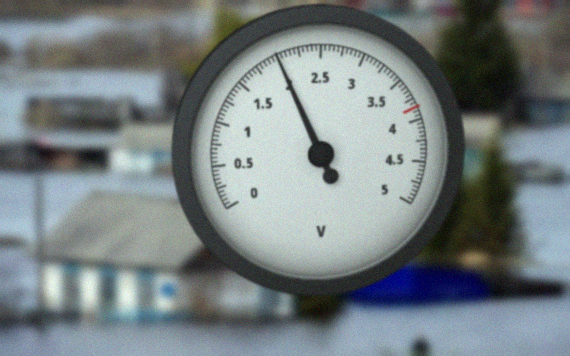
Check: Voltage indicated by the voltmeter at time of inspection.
2 V
